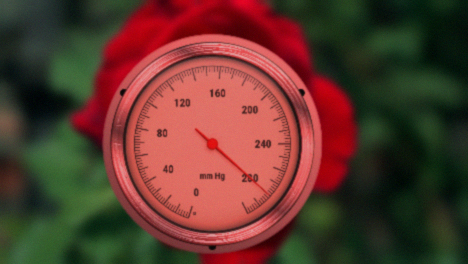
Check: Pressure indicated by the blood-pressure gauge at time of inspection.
280 mmHg
